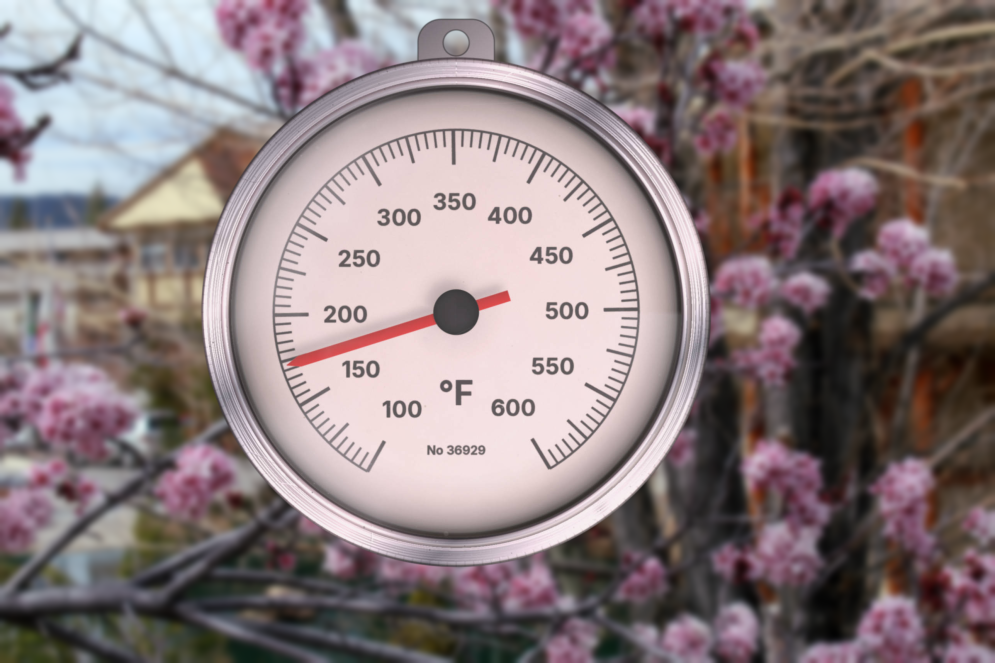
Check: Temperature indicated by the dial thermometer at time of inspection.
172.5 °F
